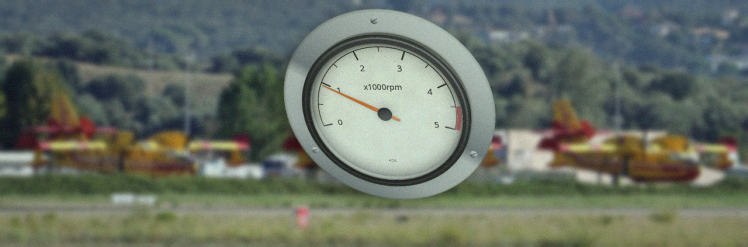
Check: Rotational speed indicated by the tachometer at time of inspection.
1000 rpm
